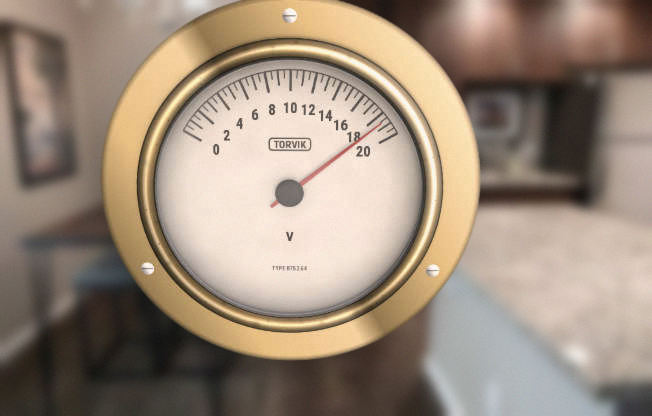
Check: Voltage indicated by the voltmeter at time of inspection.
18.5 V
